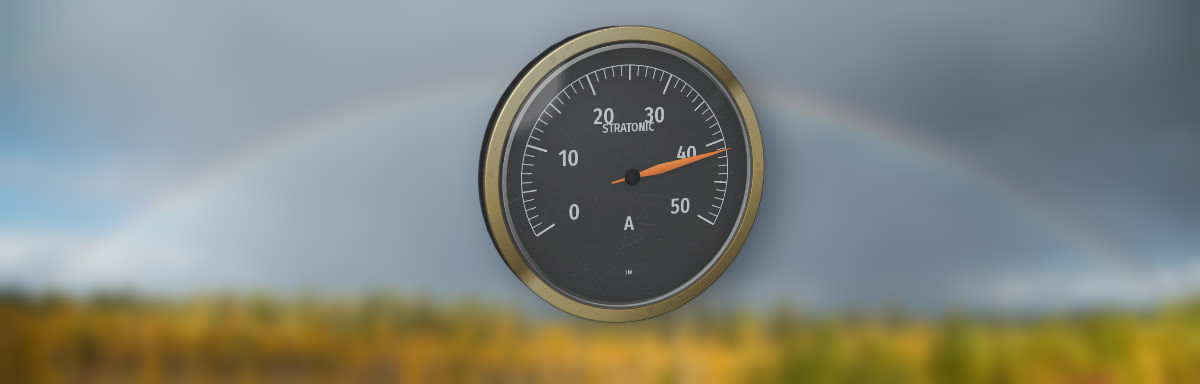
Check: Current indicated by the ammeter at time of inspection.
41 A
